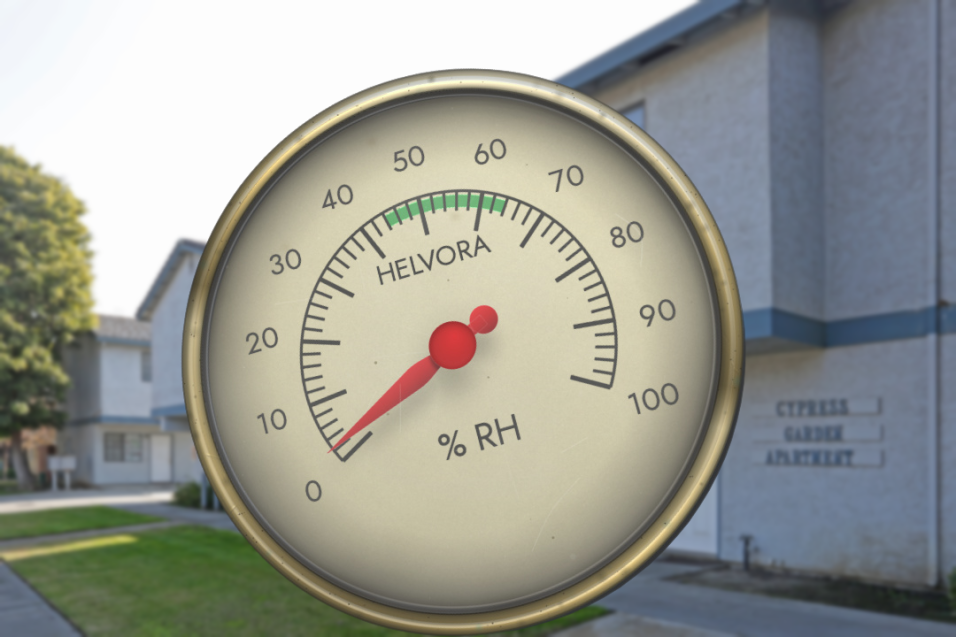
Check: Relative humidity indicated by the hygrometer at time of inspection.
2 %
